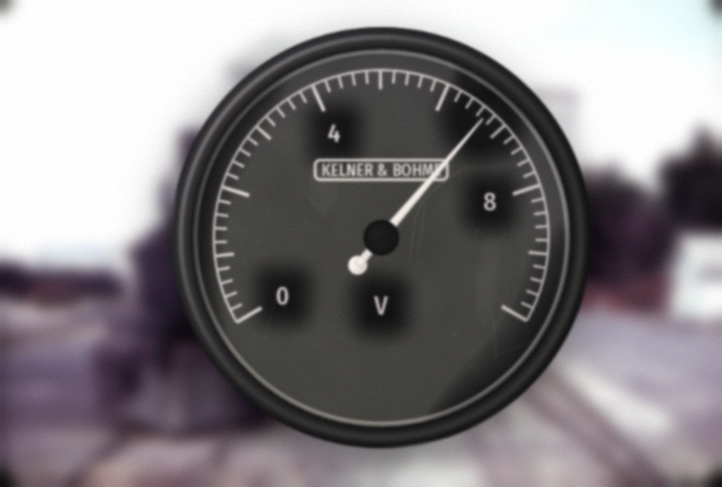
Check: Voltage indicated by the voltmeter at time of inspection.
6.7 V
